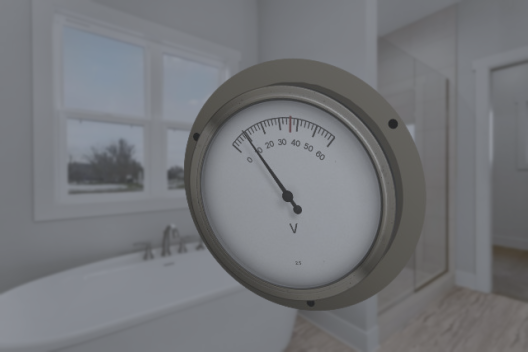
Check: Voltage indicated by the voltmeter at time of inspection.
10 V
